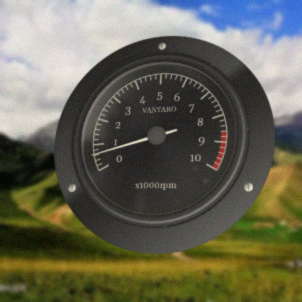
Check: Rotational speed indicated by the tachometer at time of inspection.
600 rpm
